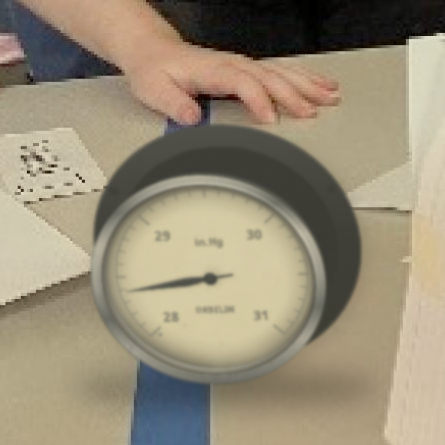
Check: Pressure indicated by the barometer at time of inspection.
28.4 inHg
